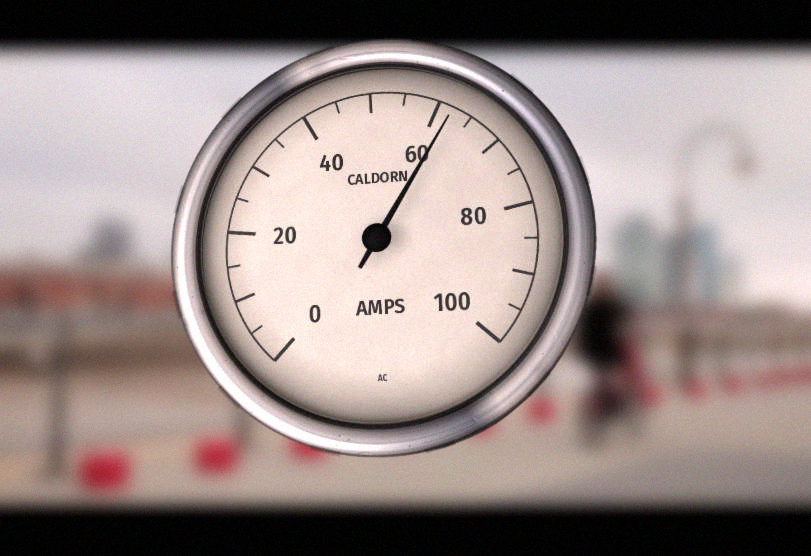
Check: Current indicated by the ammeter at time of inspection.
62.5 A
